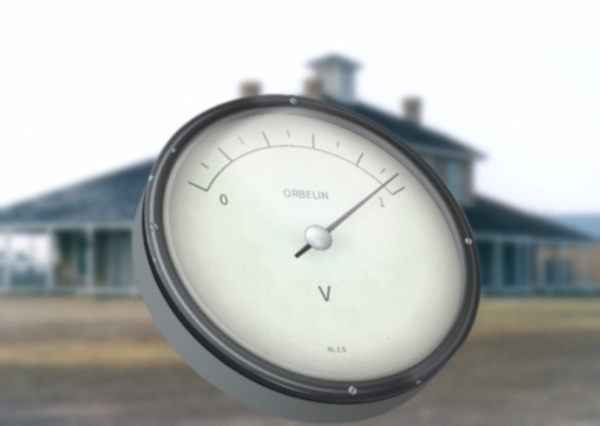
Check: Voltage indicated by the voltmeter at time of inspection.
0.95 V
